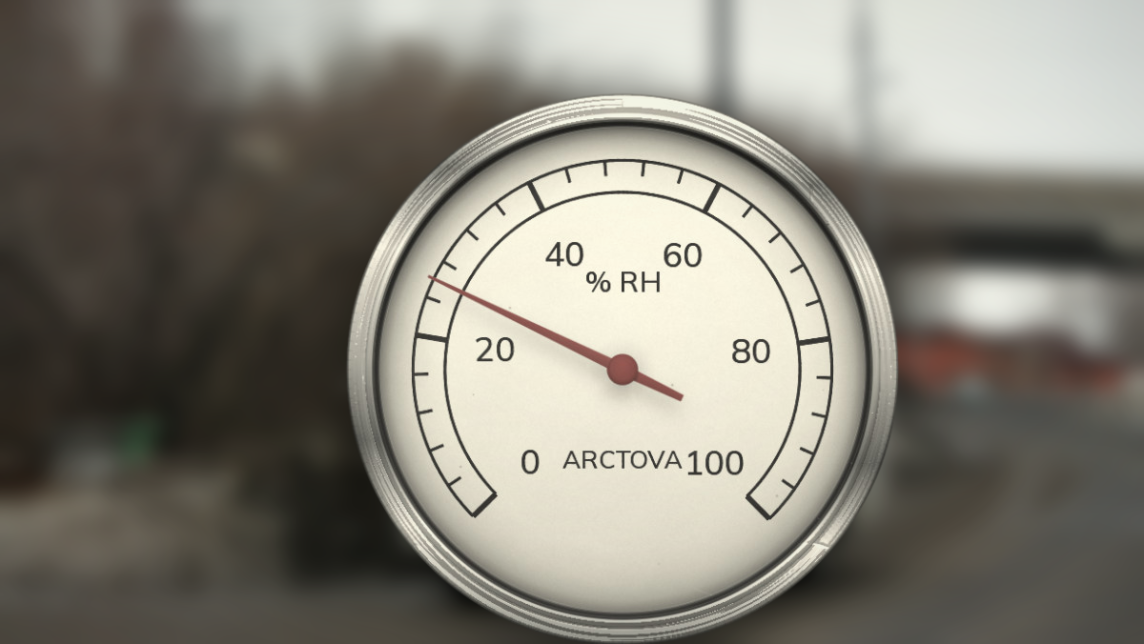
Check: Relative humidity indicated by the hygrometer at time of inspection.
26 %
